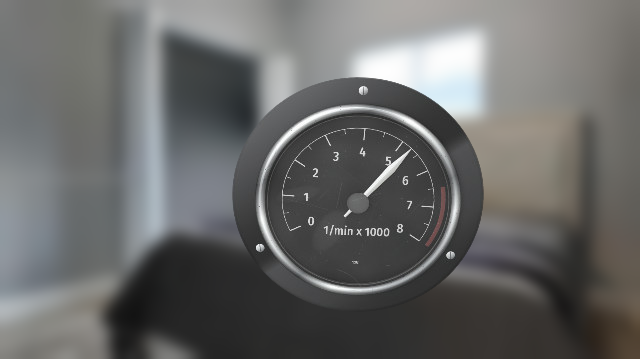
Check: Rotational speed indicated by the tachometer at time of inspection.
5250 rpm
